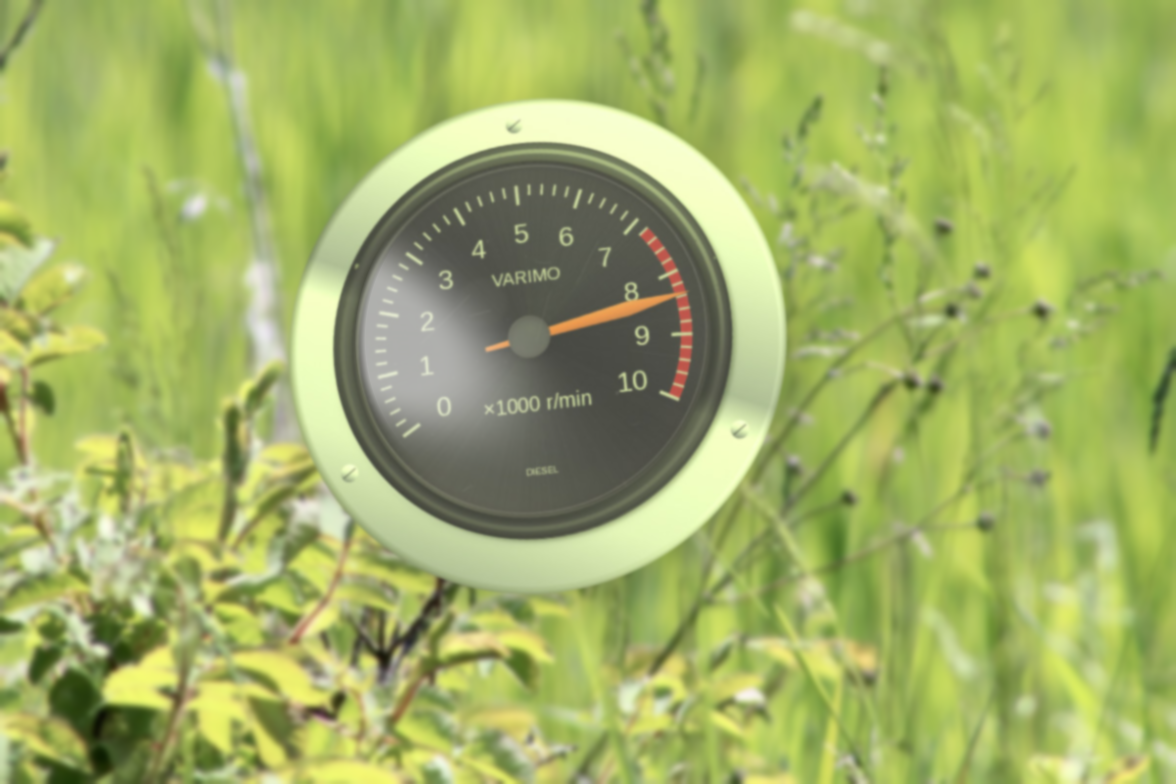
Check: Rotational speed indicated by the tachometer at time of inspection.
8400 rpm
